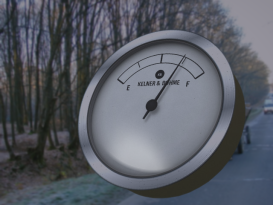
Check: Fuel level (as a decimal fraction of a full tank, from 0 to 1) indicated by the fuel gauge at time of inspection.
0.75
